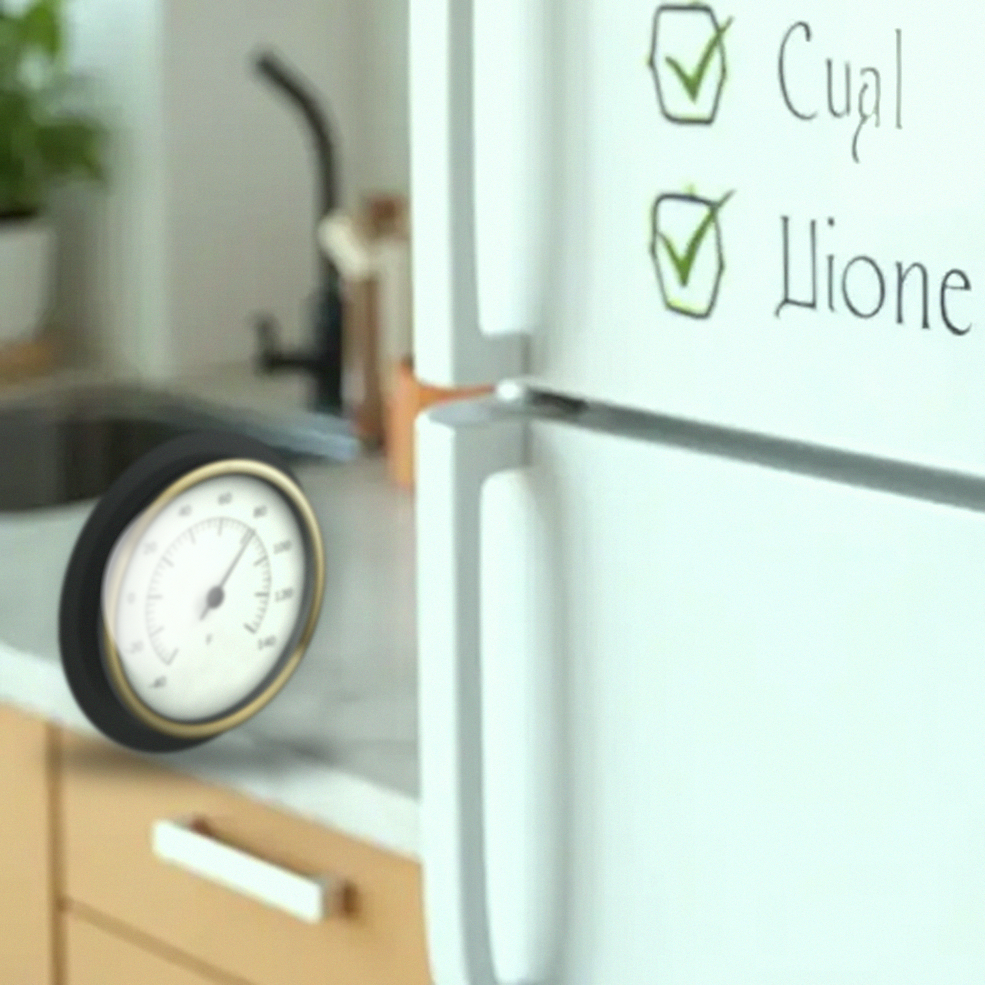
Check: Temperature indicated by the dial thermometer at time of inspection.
80 °F
